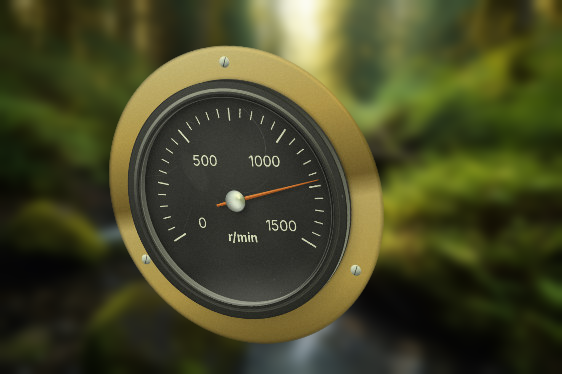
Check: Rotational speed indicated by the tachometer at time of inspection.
1225 rpm
